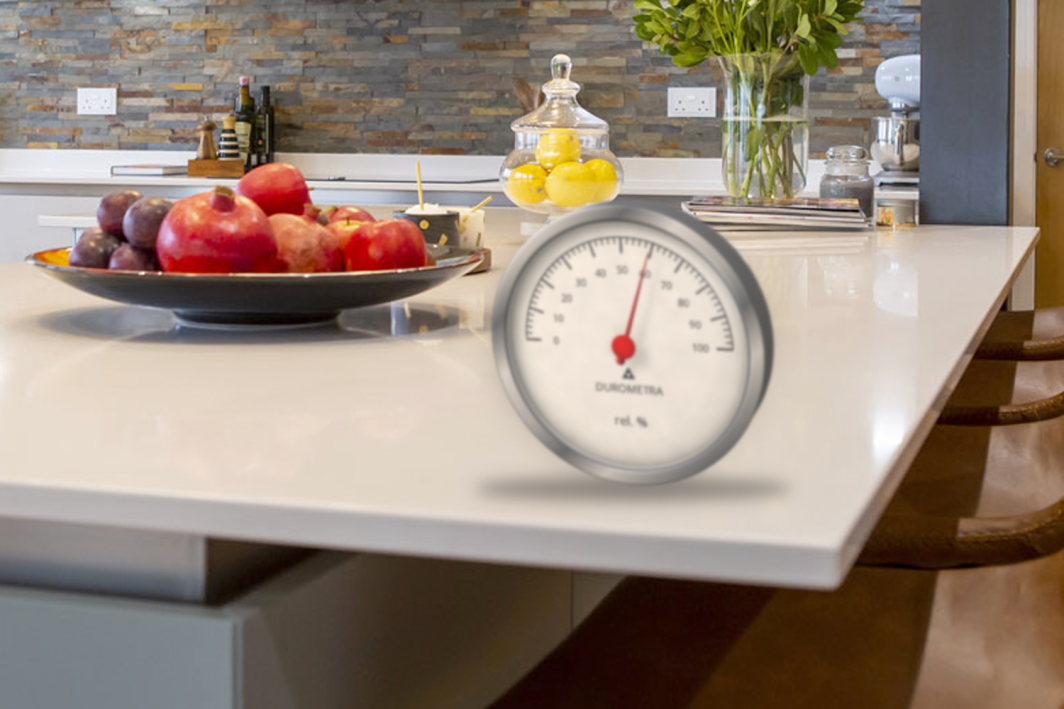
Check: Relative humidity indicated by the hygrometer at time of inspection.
60 %
